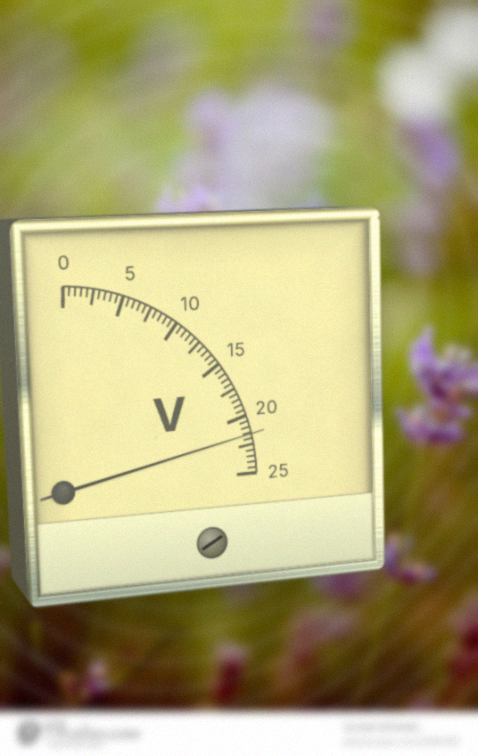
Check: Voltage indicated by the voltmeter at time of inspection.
21.5 V
